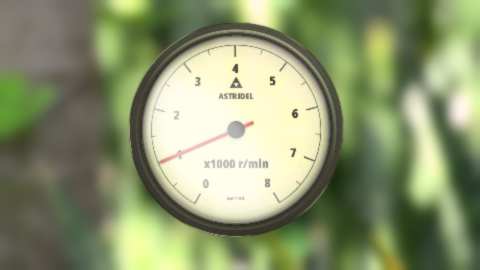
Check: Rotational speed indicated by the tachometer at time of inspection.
1000 rpm
